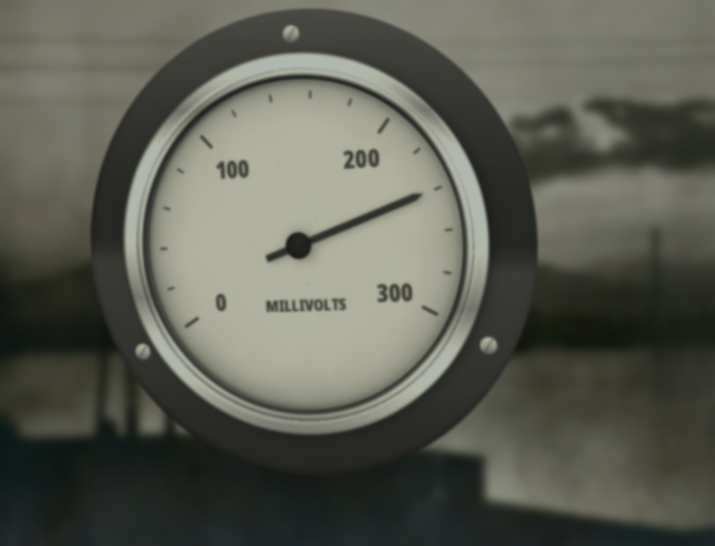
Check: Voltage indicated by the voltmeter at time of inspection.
240 mV
